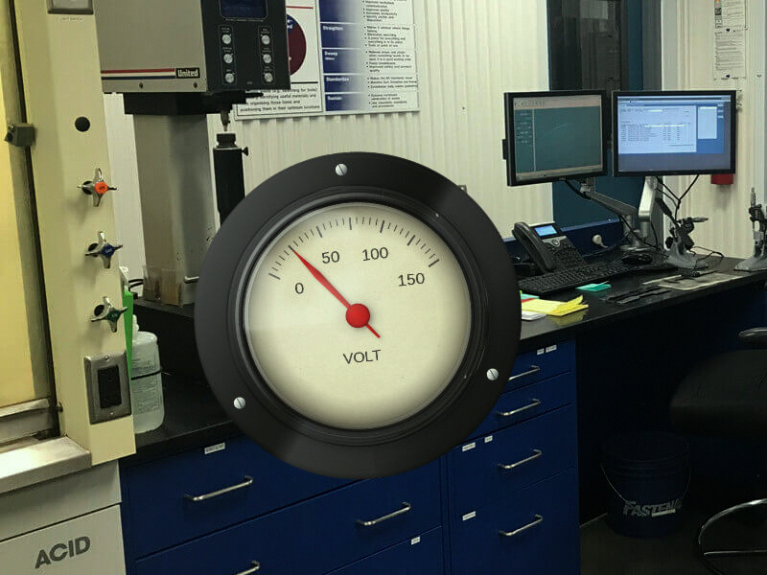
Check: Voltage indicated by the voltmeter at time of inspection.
25 V
